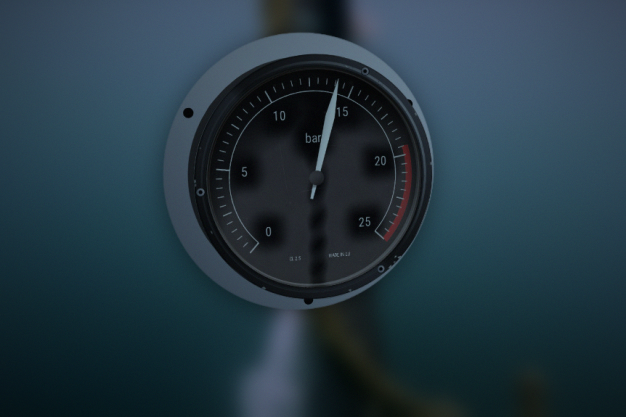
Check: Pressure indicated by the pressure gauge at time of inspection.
14 bar
